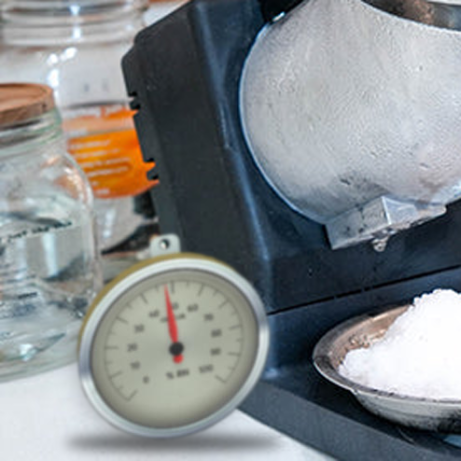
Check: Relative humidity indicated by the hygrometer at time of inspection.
47.5 %
